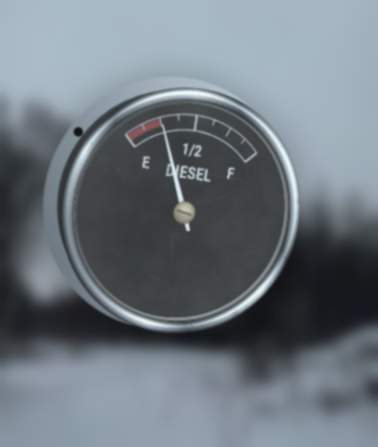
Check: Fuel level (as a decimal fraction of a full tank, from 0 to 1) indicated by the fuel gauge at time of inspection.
0.25
